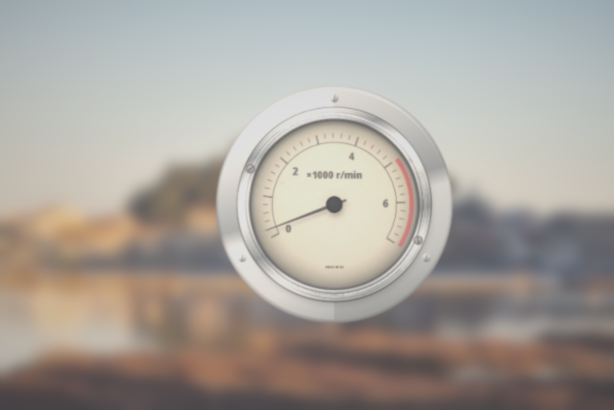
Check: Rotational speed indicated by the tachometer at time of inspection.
200 rpm
